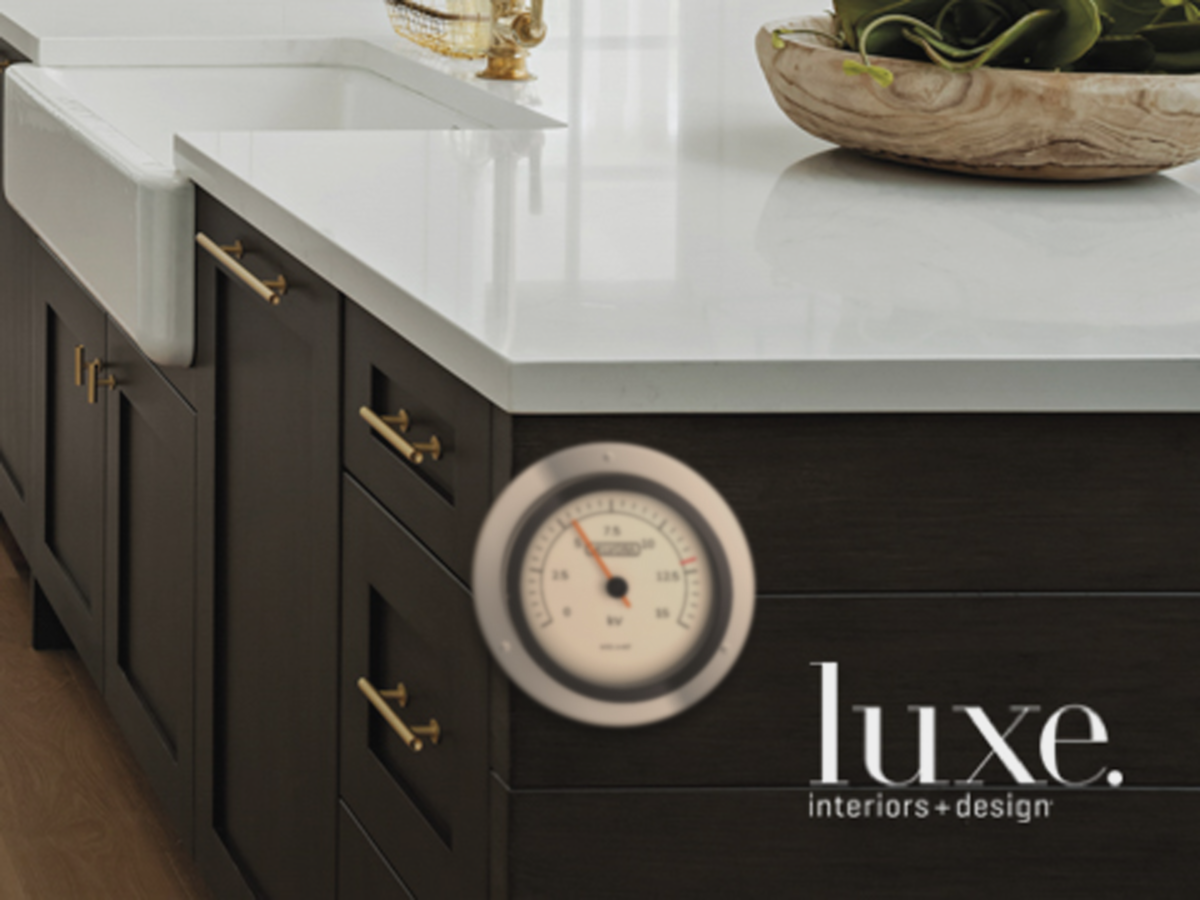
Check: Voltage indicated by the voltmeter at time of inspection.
5.5 kV
